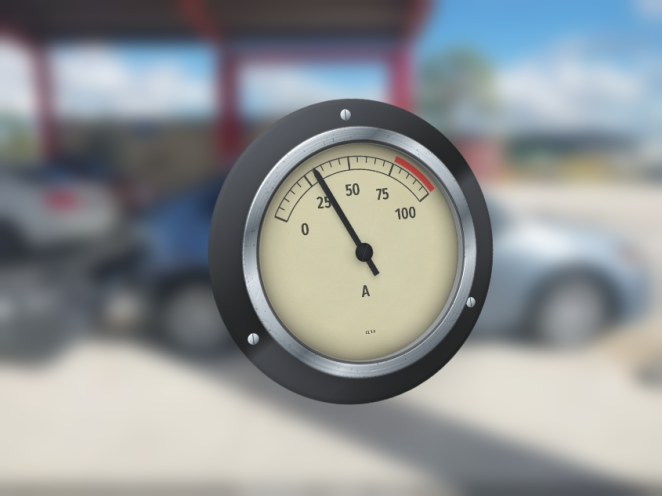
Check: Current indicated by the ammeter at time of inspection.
30 A
